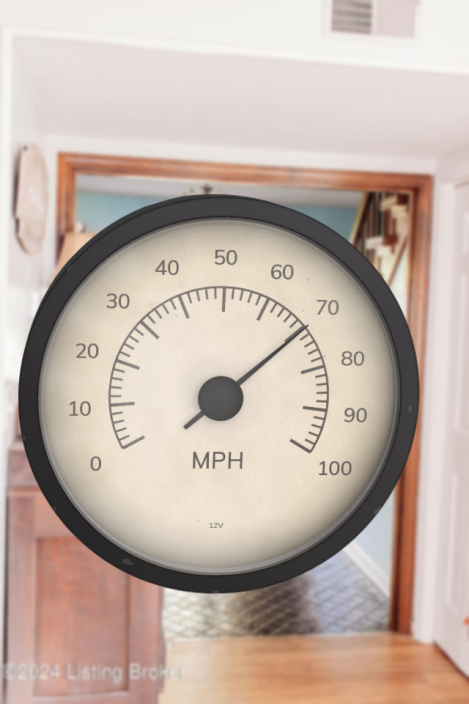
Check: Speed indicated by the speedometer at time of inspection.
70 mph
